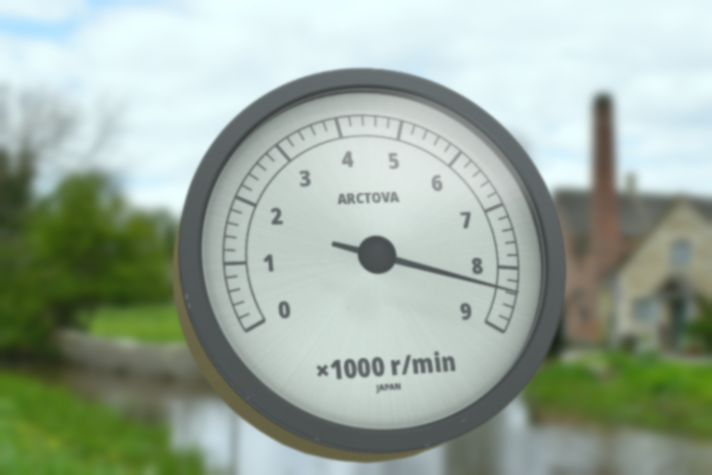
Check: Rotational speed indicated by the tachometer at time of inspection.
8400 rpm
